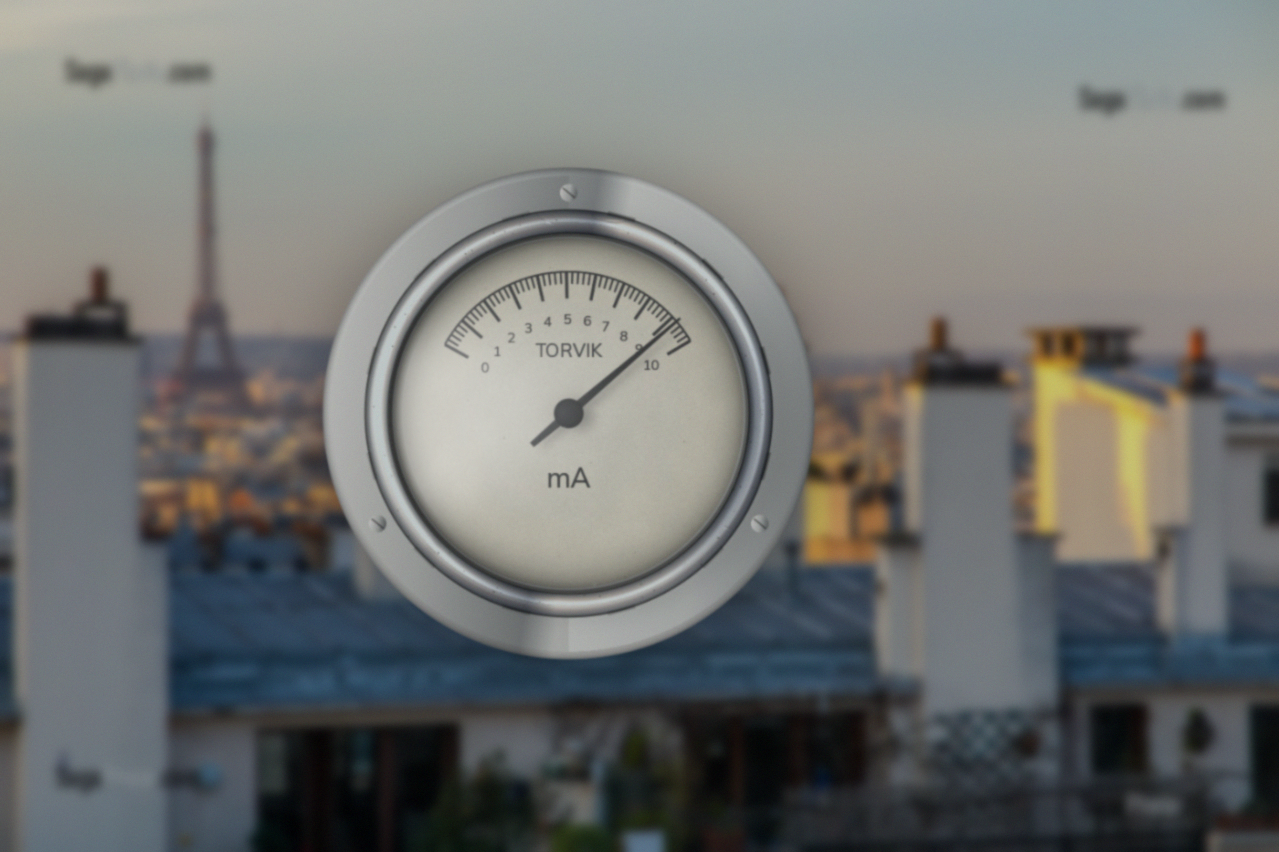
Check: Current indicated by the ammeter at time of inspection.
9.2 mA
